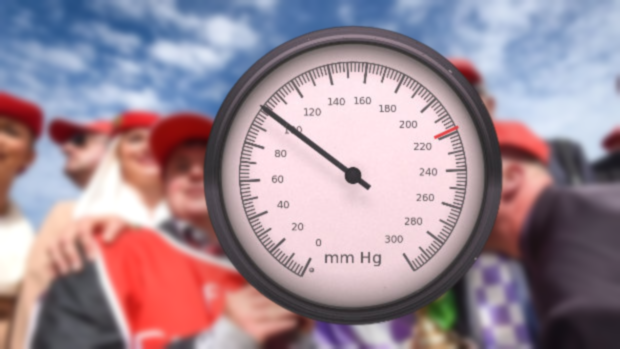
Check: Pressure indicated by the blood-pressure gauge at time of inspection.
100 mmHg
